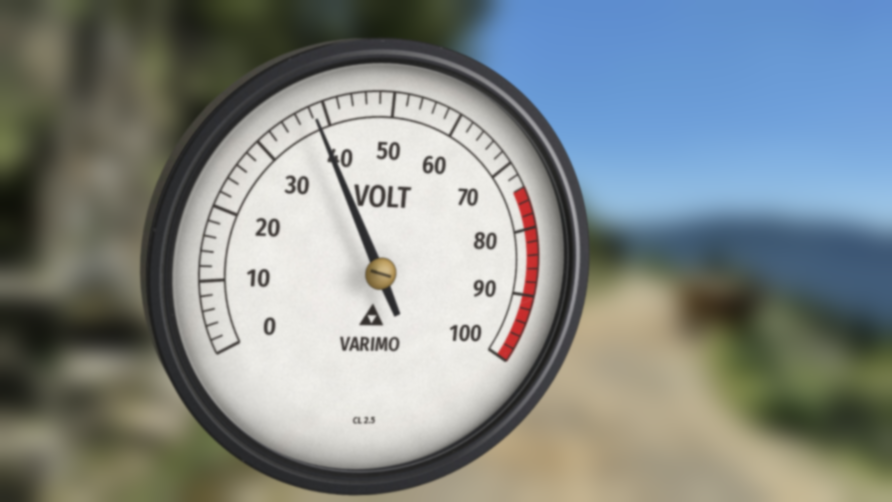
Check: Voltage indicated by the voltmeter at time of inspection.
38 V
